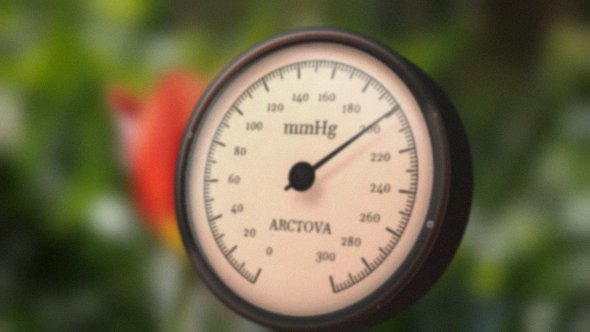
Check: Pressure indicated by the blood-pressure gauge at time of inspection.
200 mmHg
